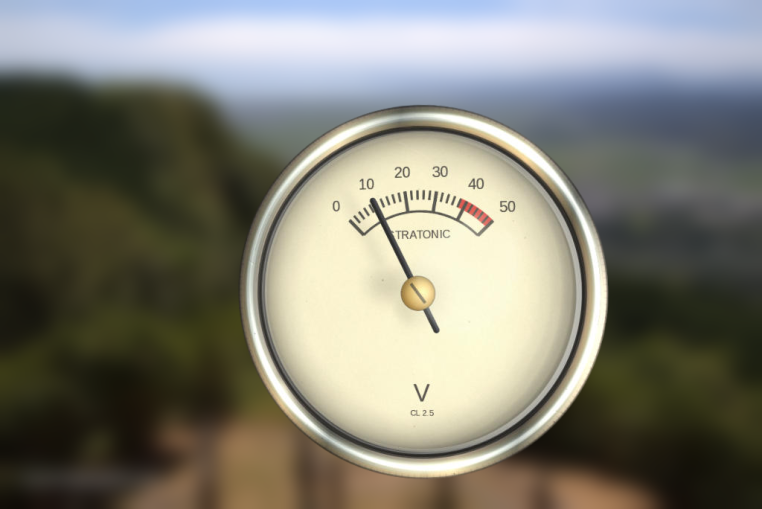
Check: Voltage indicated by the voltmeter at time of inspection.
10 V
